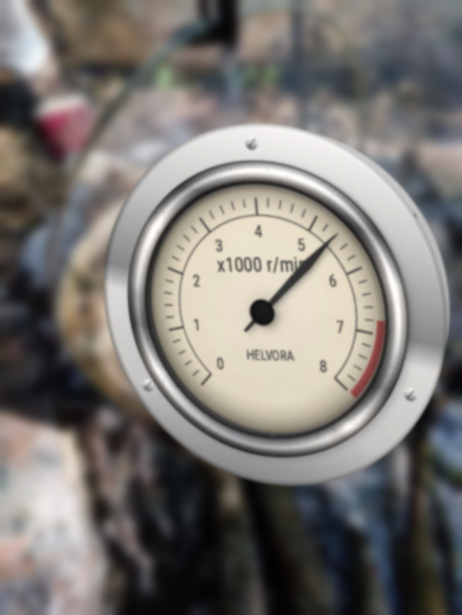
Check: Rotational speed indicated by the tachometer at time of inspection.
5400 rpm
